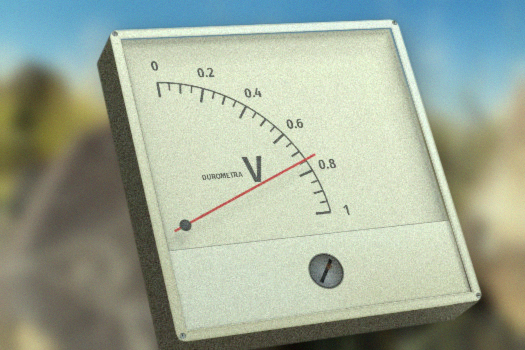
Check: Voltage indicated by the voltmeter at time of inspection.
0.75 V
